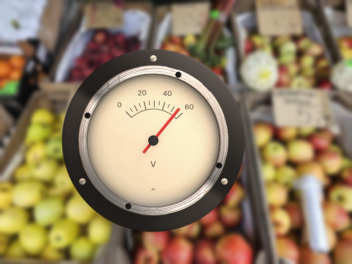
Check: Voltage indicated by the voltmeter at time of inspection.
55 V
